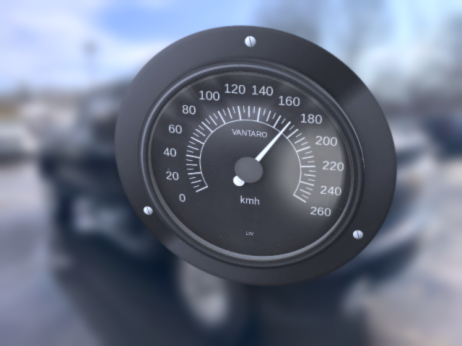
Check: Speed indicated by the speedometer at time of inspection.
170 km/h
